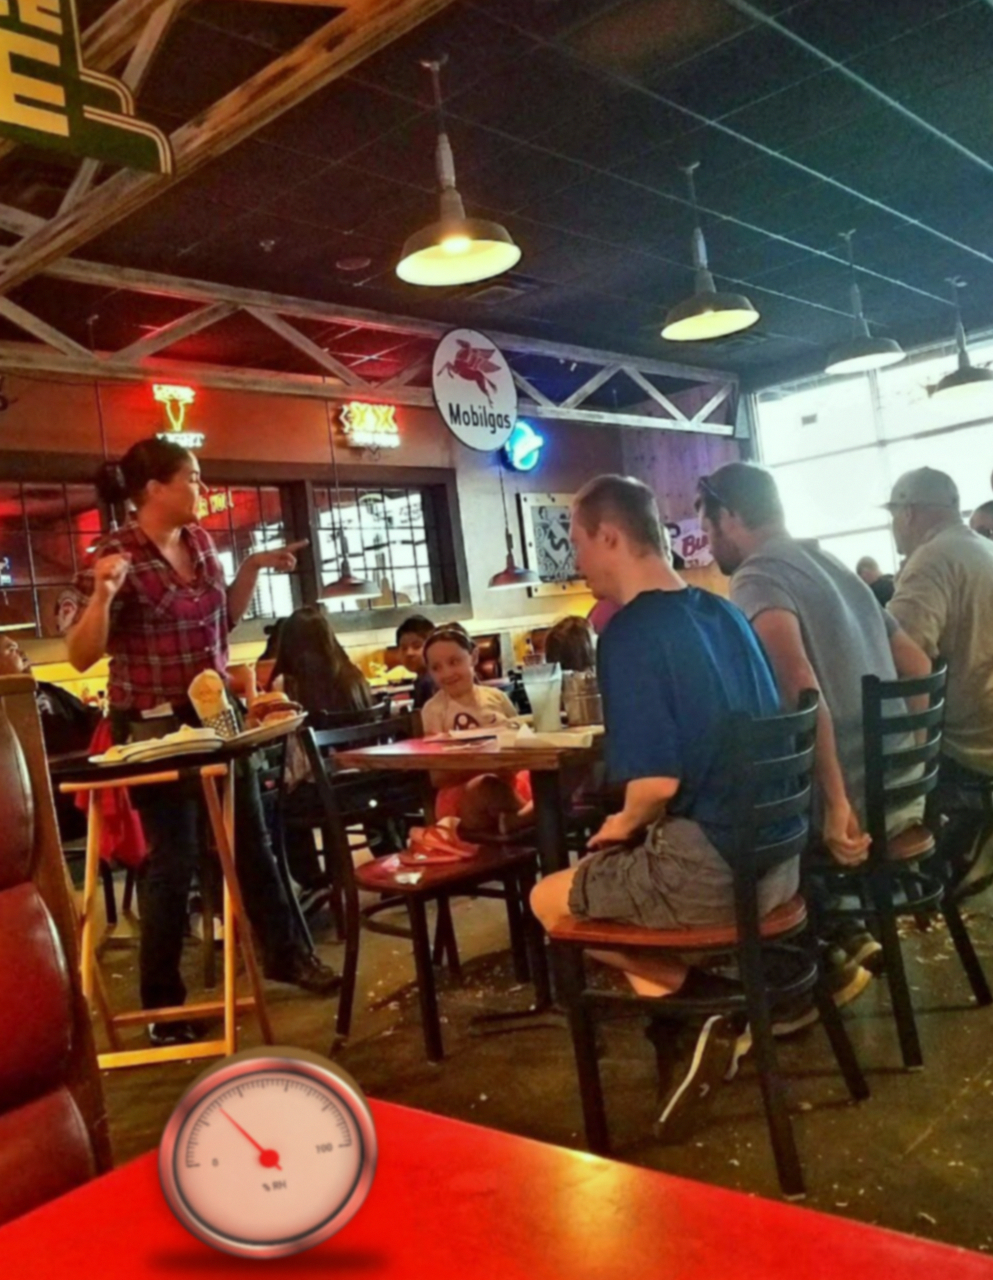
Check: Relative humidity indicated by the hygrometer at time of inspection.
30 %
